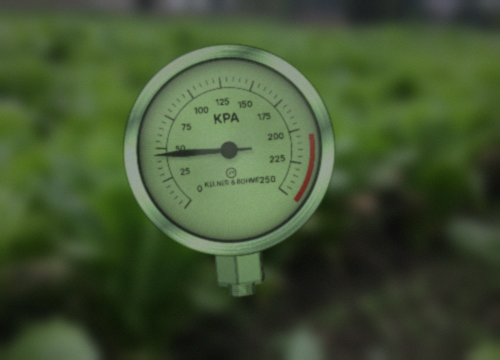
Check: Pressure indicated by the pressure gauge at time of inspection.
45 kPa
